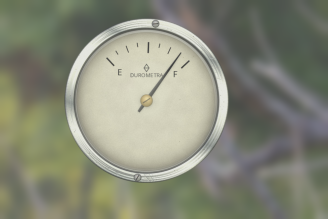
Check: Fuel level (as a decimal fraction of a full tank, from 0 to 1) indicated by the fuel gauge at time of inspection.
0.875
